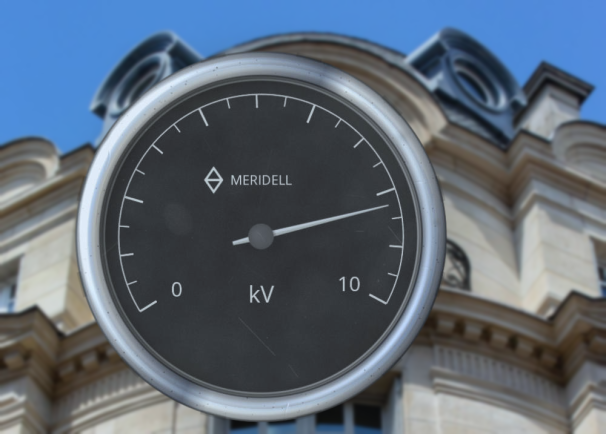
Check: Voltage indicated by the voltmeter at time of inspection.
8.25 kV
